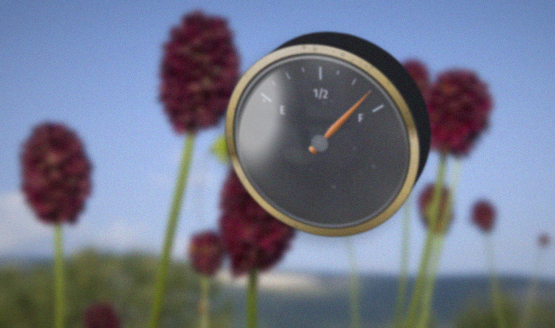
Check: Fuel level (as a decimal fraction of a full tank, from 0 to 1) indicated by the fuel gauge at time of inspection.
0.875
